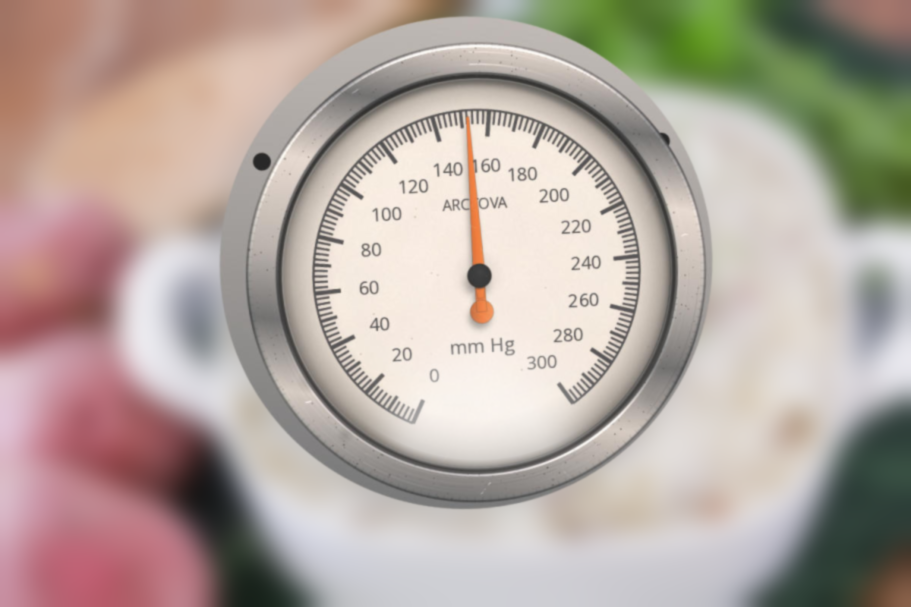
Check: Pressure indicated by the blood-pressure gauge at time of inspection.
152 mmHg
